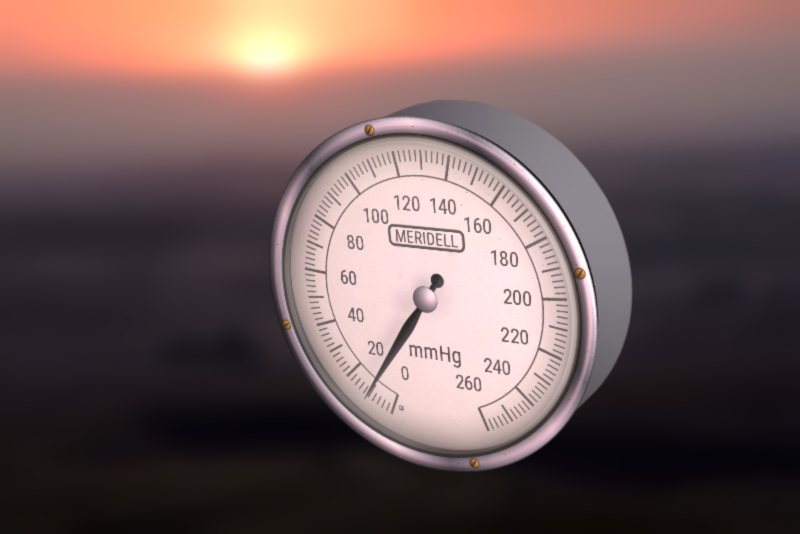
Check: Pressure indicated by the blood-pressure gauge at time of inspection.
10 mmHg
